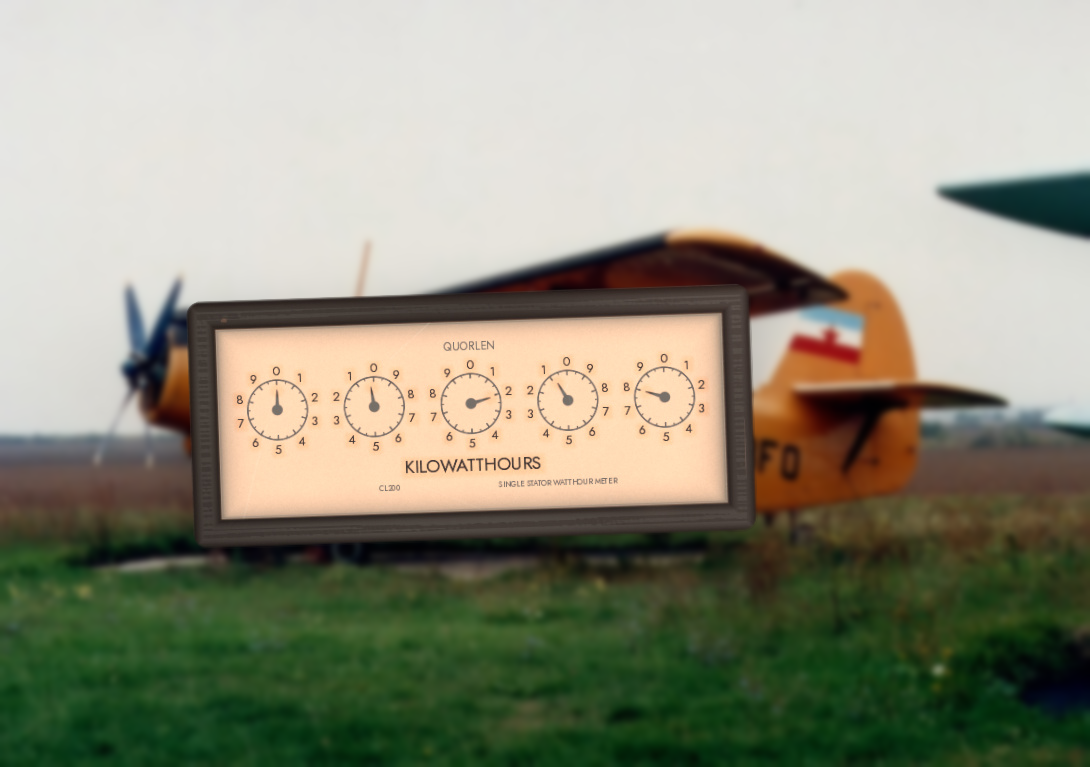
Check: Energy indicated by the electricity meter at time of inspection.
208 kWh
